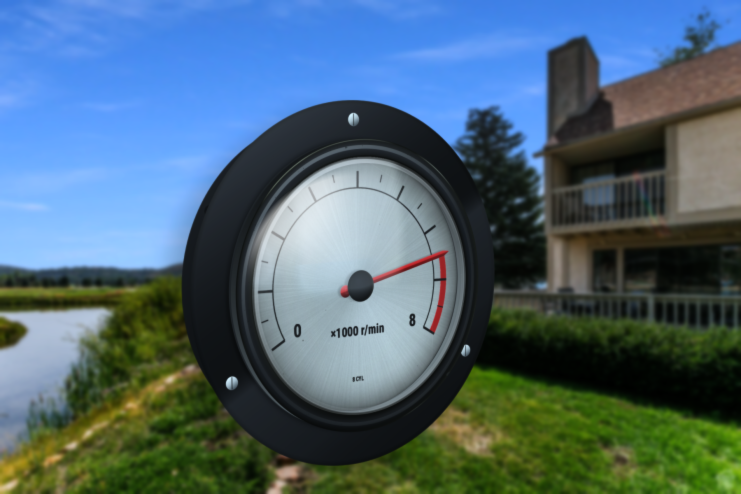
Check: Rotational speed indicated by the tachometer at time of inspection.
6500 rpm
